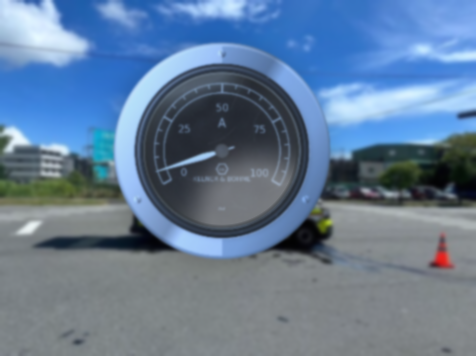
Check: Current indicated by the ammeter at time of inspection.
5 A
